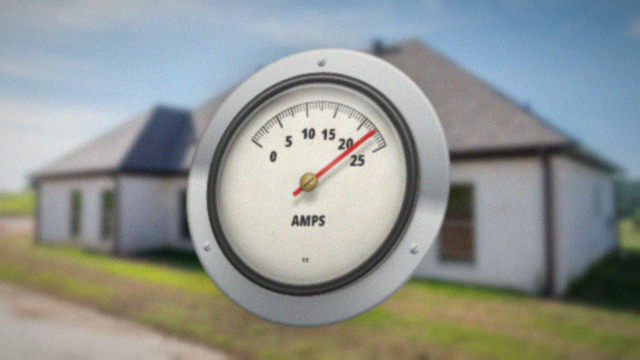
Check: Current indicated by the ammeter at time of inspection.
22.5 A
